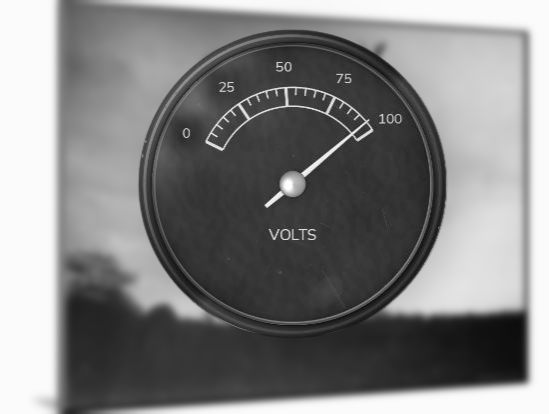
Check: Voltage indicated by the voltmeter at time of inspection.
95 V
